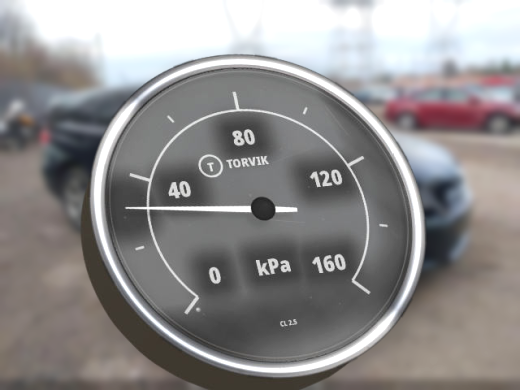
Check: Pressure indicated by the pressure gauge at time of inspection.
30 kPa
